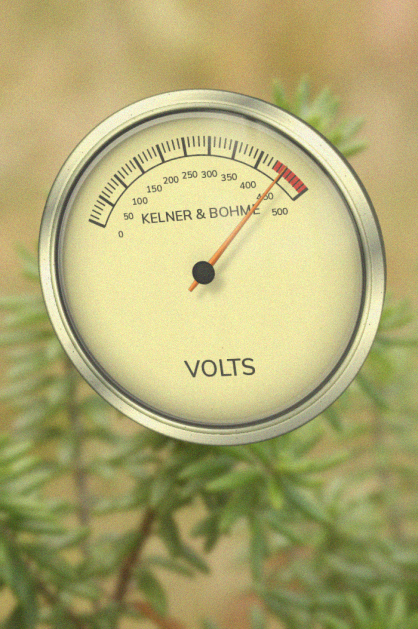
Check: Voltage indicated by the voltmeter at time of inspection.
450 V
